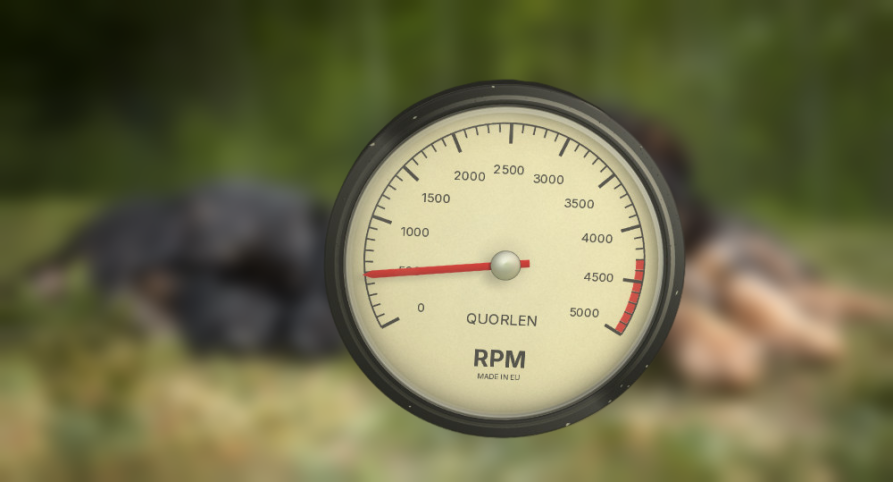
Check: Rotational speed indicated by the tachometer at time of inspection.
500 rpm
